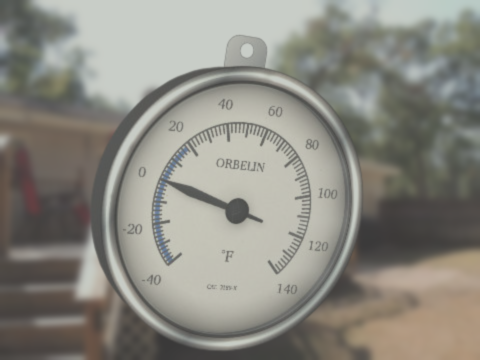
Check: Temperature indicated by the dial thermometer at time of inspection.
0 °F
